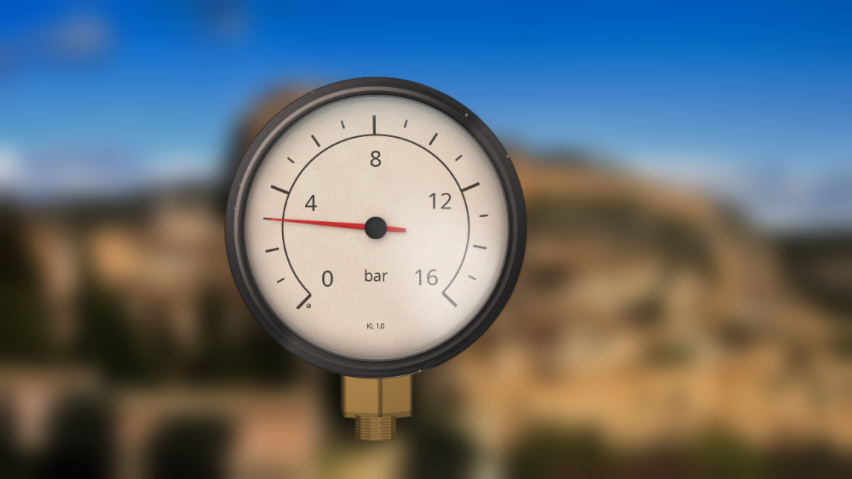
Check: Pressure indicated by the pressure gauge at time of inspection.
3 bar
